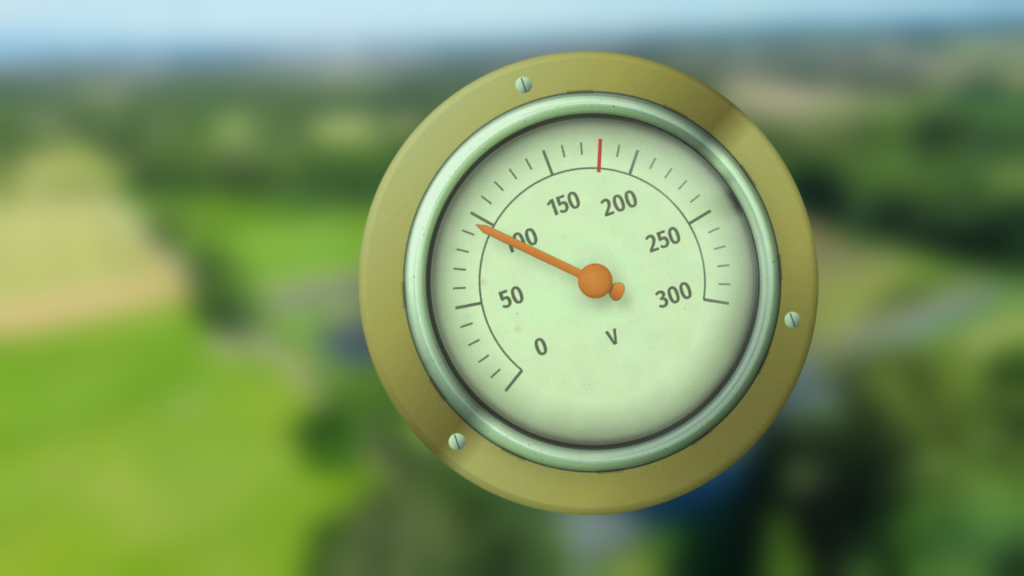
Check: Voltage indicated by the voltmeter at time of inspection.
95 V
